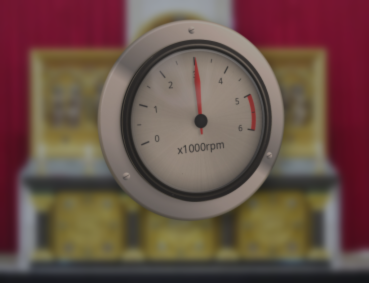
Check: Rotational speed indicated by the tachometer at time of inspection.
3000 rpm
